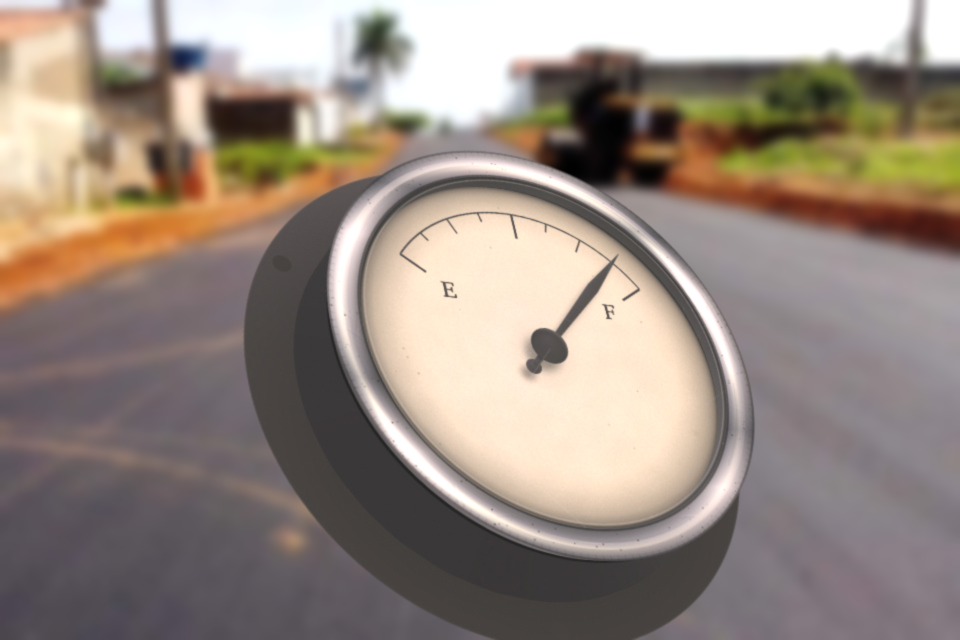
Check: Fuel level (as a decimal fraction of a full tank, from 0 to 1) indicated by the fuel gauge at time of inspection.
0.875
